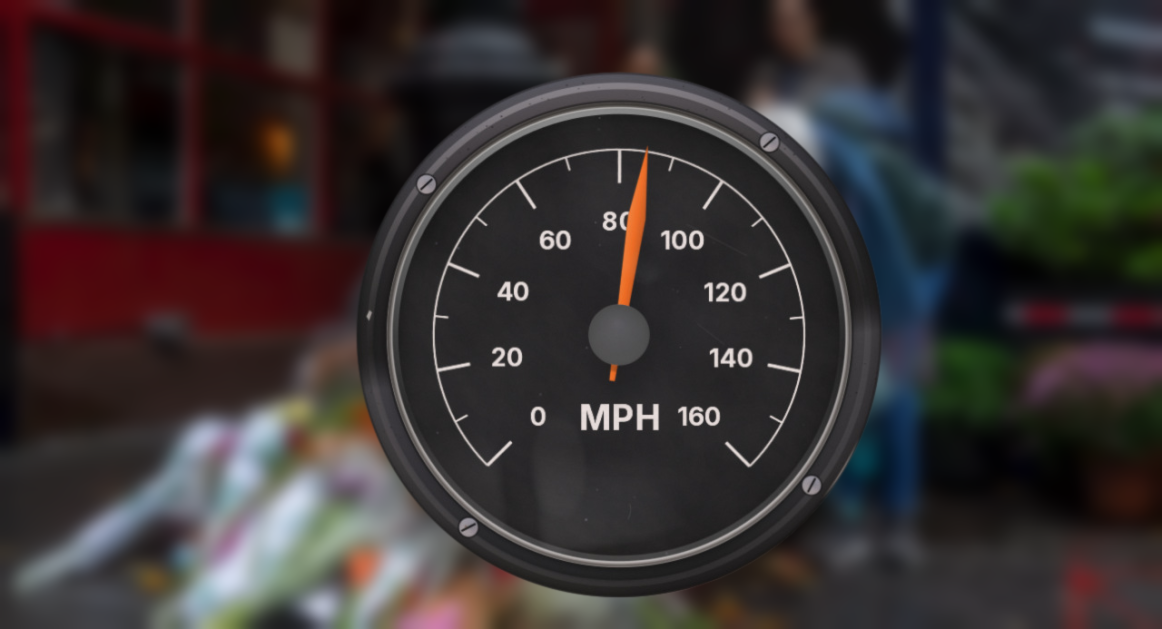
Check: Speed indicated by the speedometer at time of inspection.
85 mph
